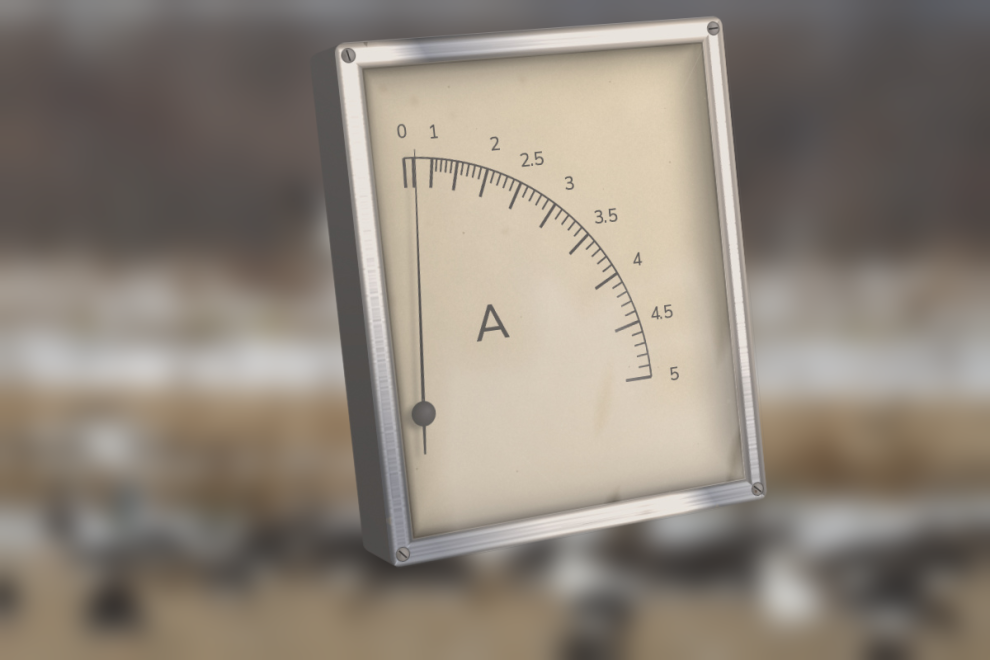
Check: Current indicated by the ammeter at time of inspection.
0.5 A
